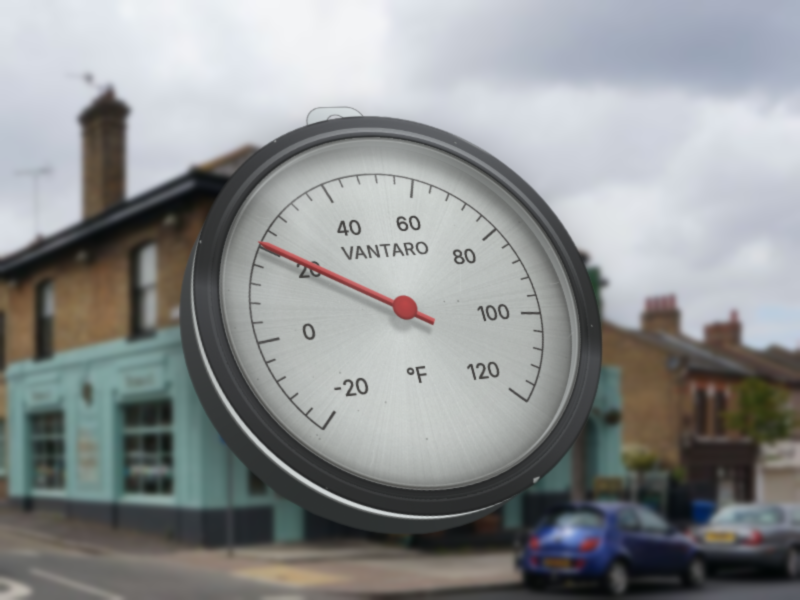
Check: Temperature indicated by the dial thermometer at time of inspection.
20 °F
